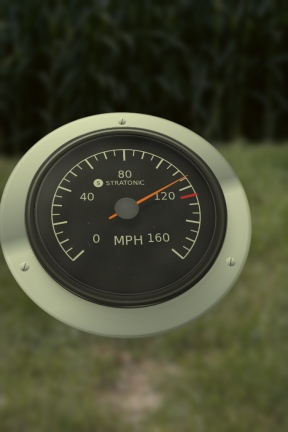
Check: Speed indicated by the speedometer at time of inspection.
115 mph
